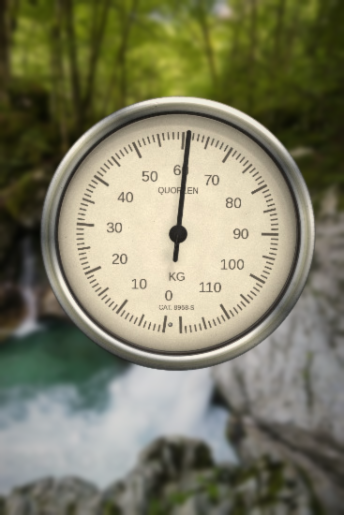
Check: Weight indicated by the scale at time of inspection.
61 kg
